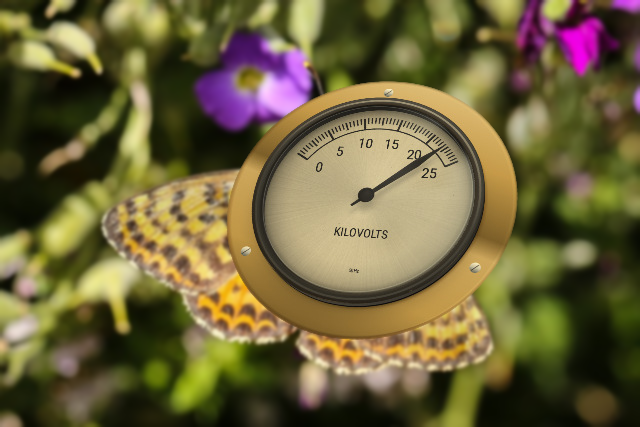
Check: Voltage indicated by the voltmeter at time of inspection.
22.5 kV
